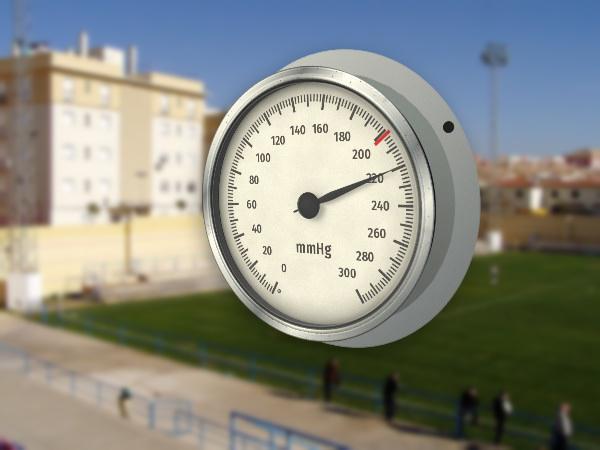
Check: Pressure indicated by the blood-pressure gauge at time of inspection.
220 mmHg
